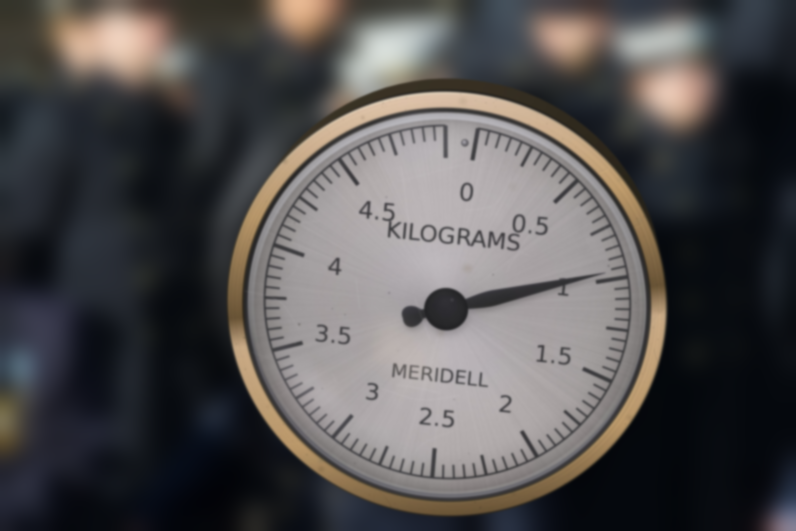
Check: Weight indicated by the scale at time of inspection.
0.95 kg
